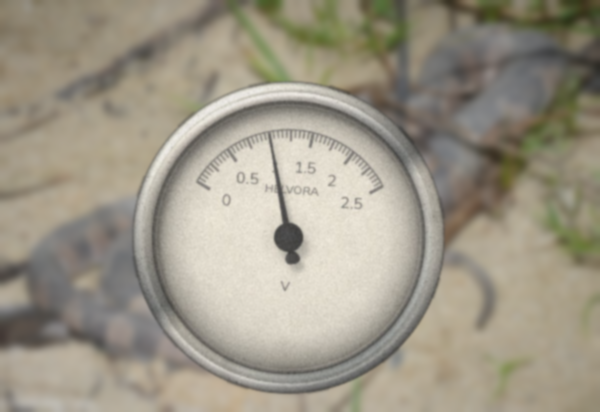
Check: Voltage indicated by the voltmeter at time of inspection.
1 V
